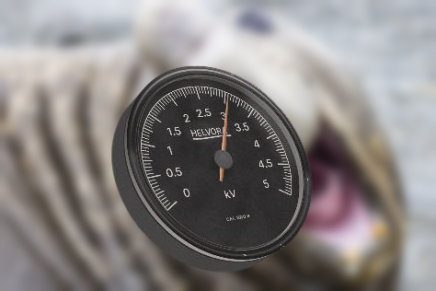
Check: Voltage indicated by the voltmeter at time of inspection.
3 kV
